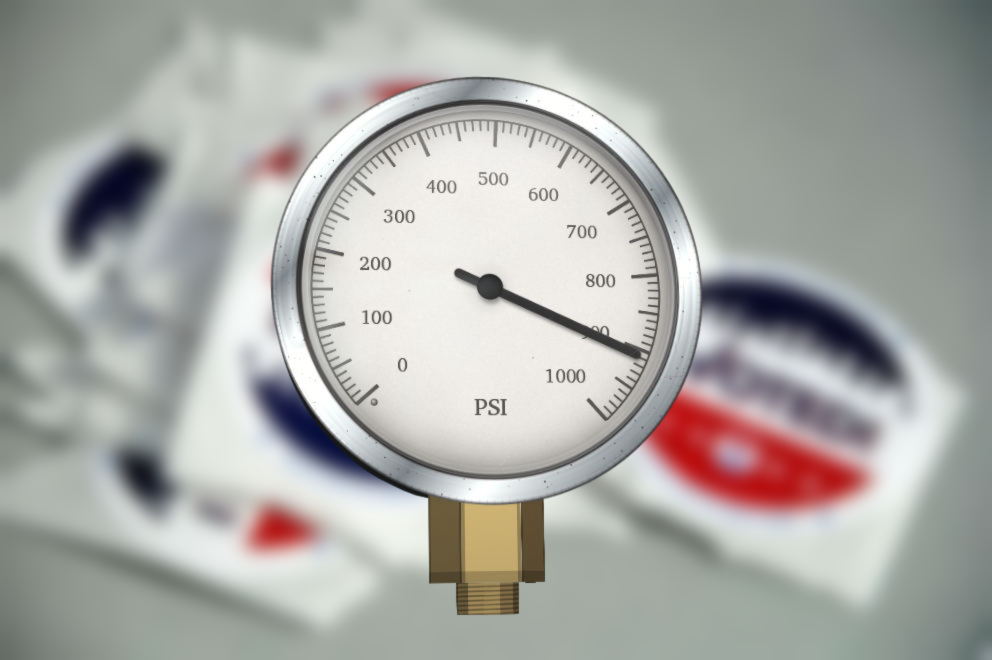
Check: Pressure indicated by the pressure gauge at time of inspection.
910 psi
